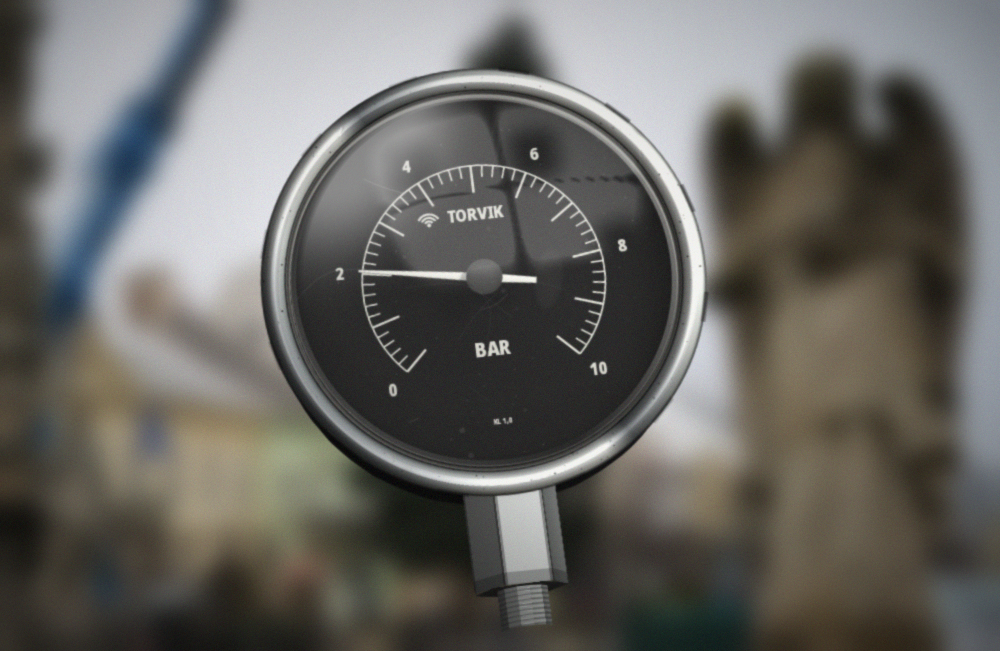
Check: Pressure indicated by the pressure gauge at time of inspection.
2 bar
